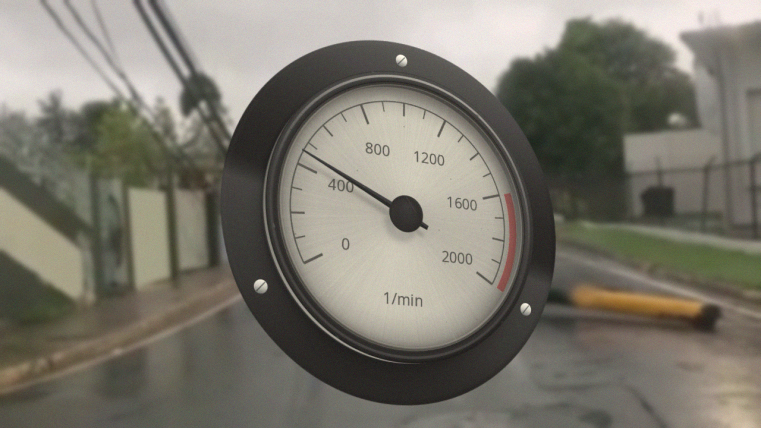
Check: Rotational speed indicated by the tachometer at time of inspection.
450 rpm
